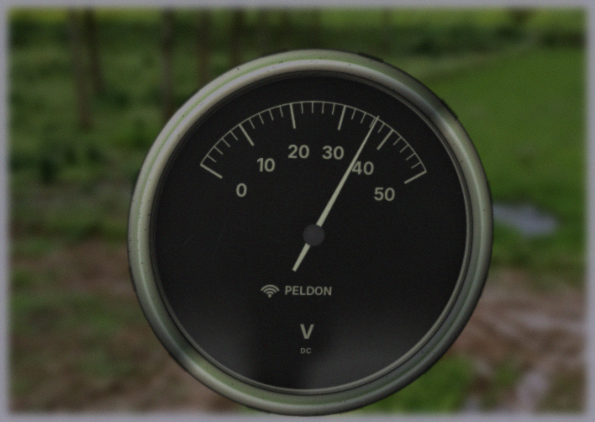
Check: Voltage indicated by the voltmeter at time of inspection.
36 V
